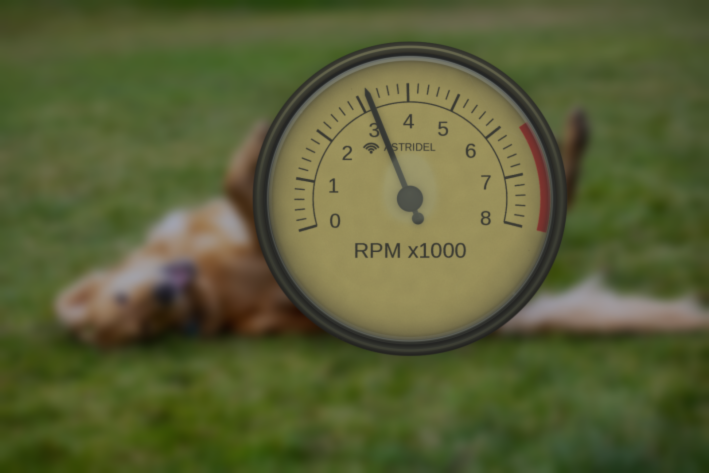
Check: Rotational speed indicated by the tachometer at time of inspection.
3200 rpm
